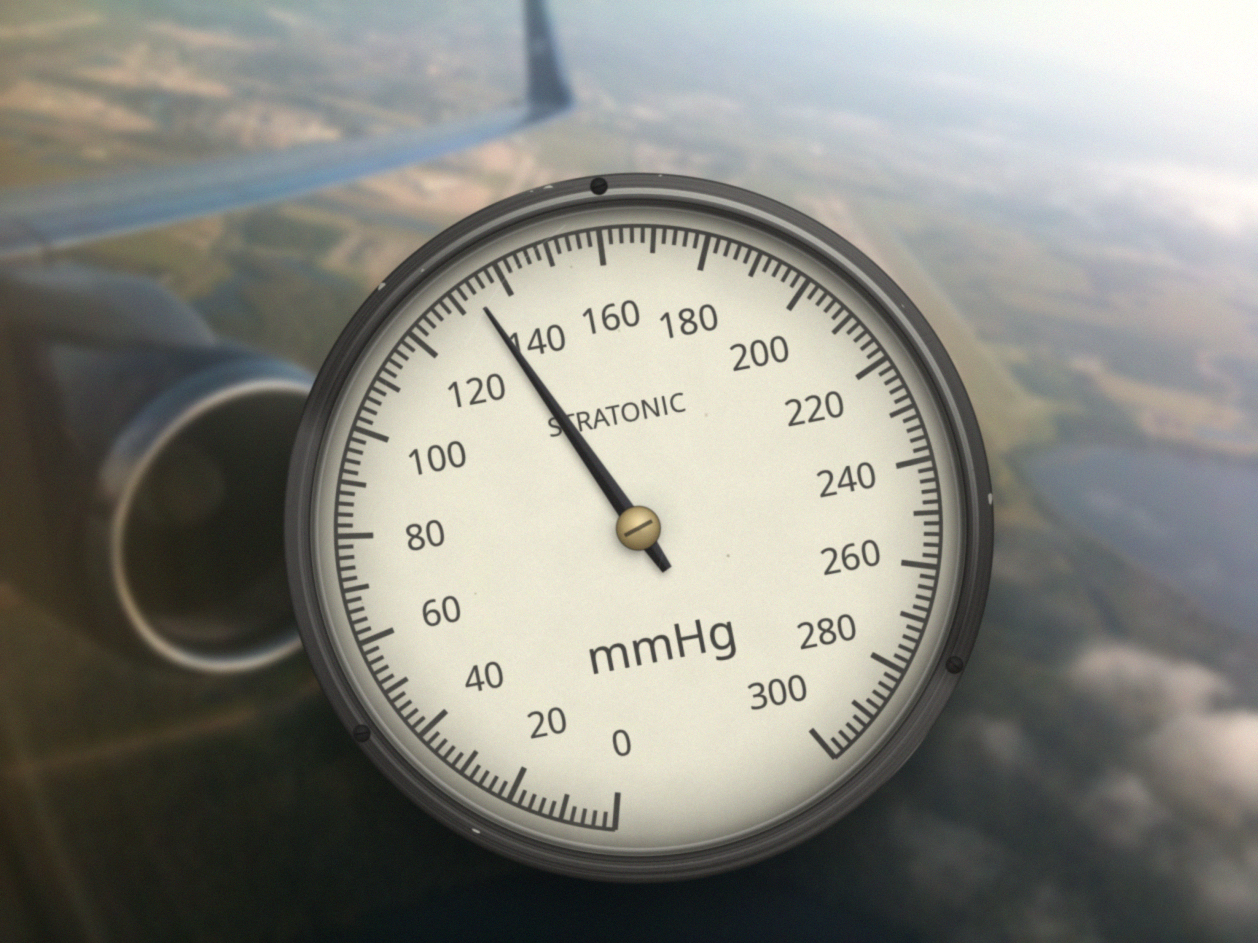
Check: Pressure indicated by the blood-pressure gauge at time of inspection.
134 mmHg
